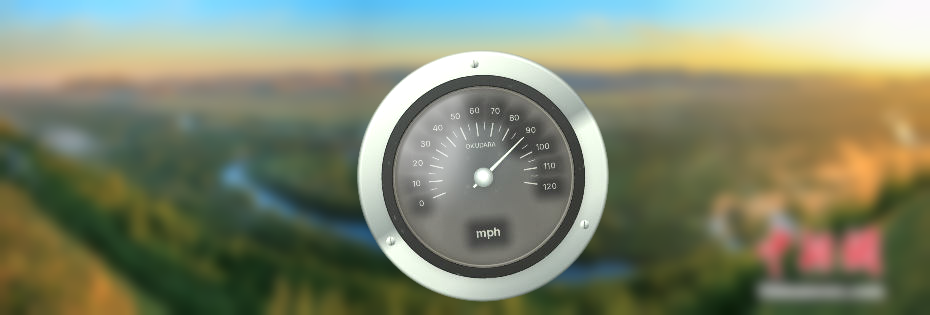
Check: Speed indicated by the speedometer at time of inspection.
90 mph
